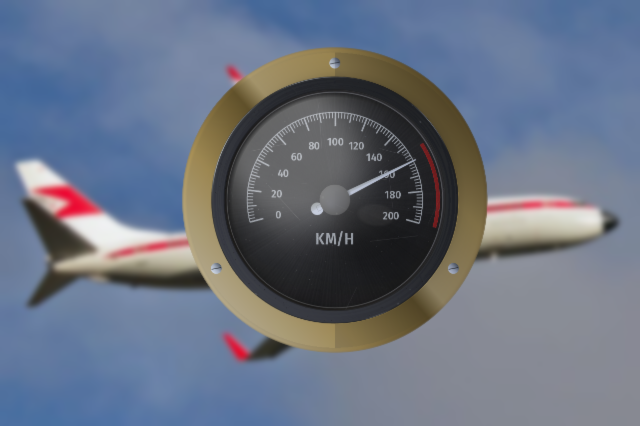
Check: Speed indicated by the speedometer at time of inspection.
160 km/h
